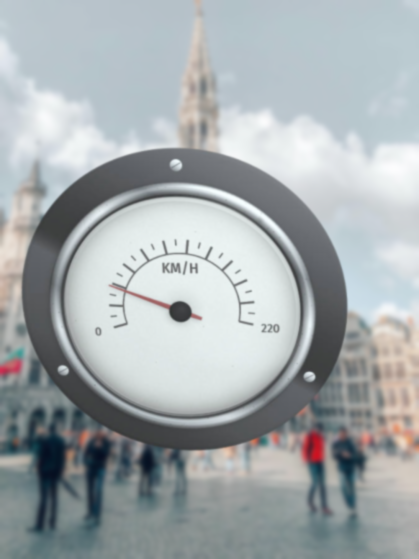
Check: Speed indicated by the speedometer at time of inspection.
40 km/h
